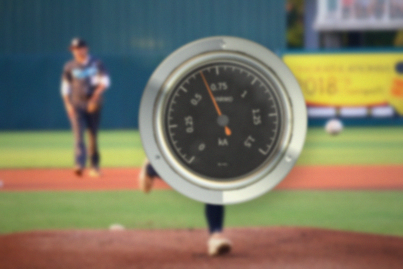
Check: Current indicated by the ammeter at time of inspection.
0.65 kA
